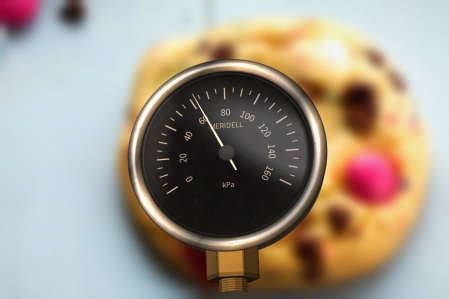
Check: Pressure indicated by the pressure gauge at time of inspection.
62.5 kPa
